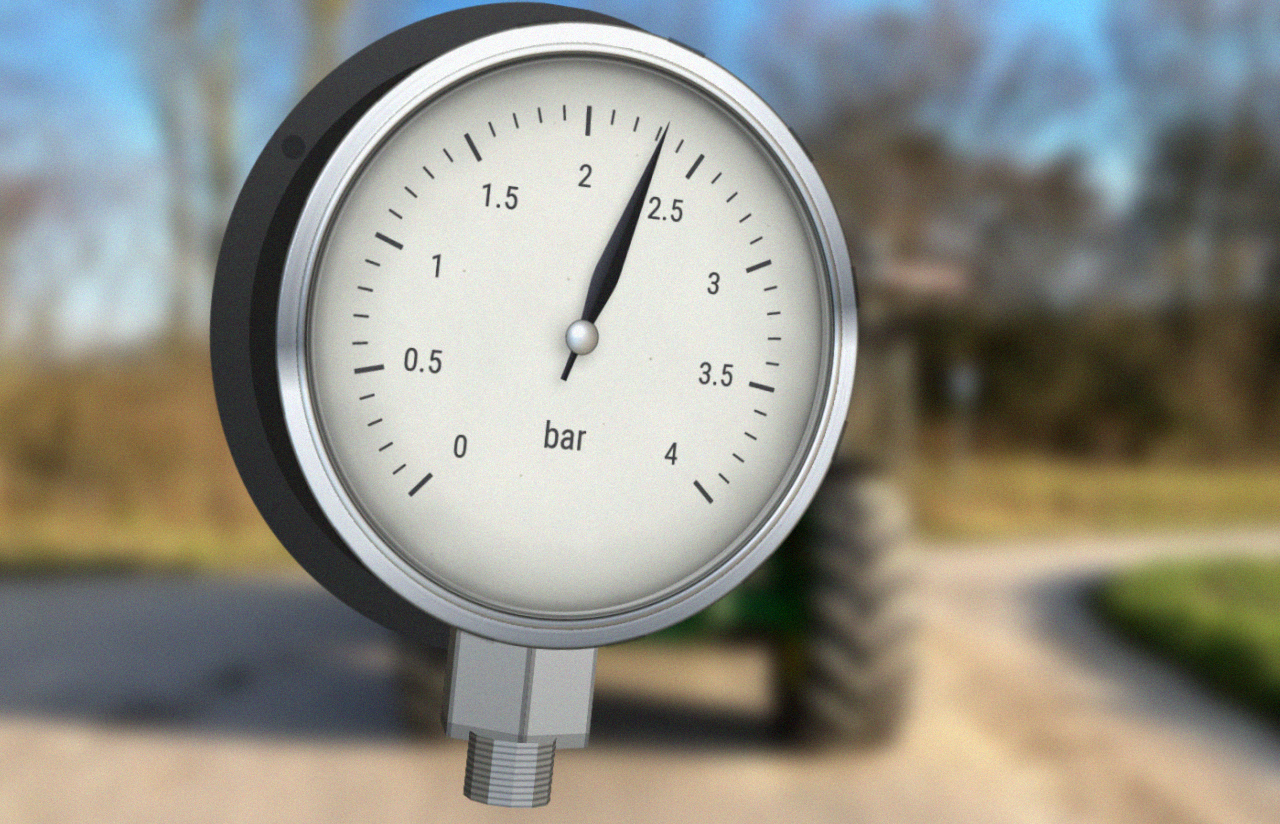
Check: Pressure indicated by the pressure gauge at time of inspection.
2.3 bar
